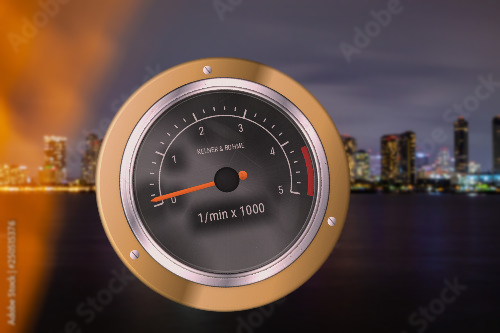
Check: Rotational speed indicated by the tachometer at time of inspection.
100 rpm
